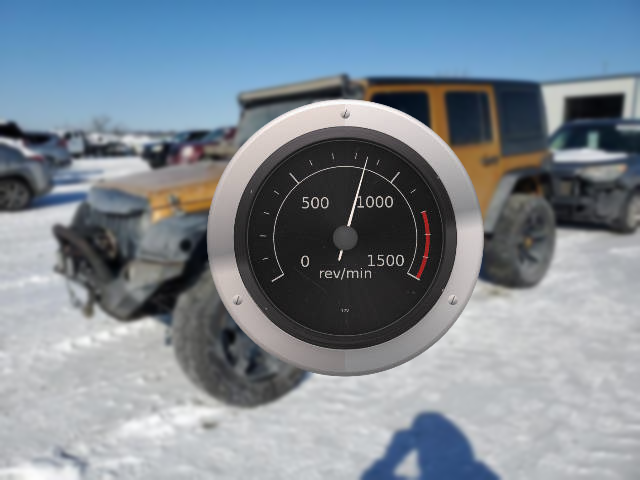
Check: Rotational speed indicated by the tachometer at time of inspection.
850 rpm
